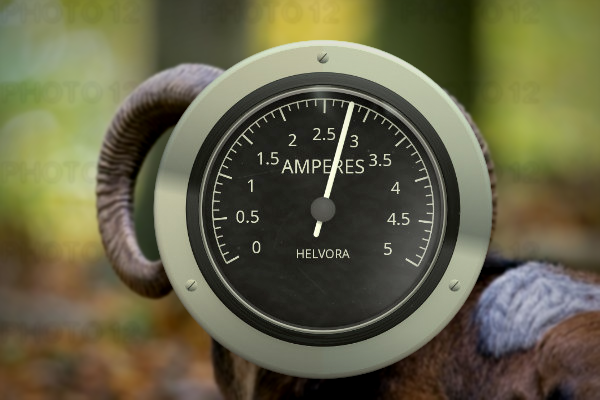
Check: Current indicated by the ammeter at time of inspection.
2.8 A
